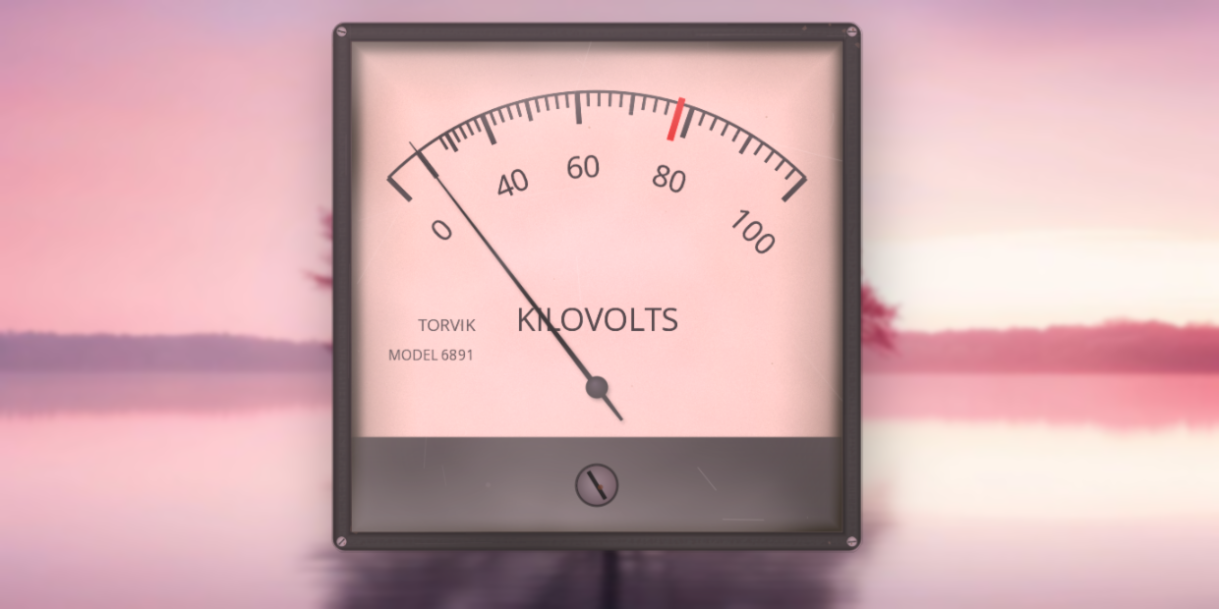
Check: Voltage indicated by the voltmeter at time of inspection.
20 kV
